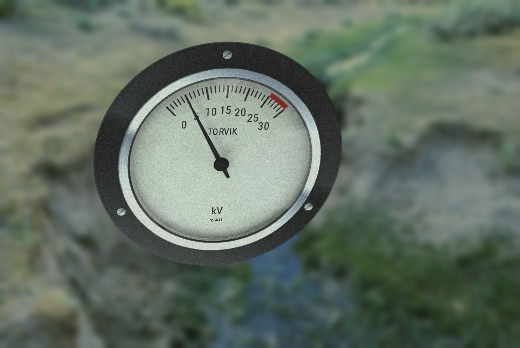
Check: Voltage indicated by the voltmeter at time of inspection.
5 kV
